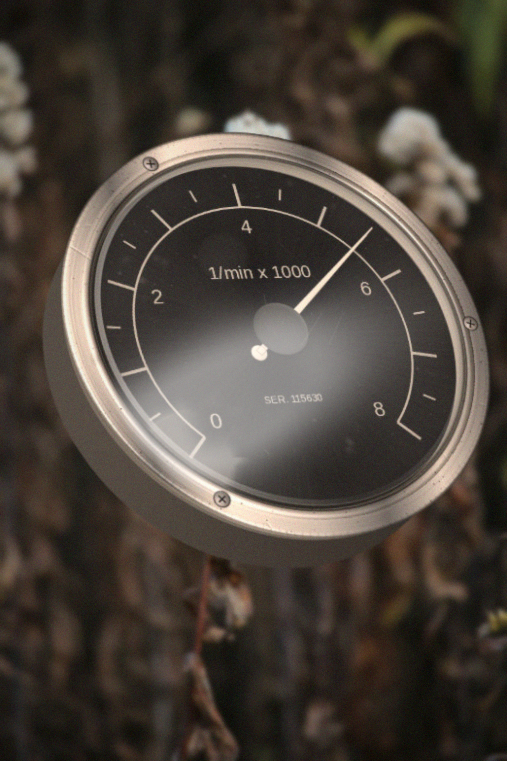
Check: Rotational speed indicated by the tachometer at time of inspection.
5500 rpm
